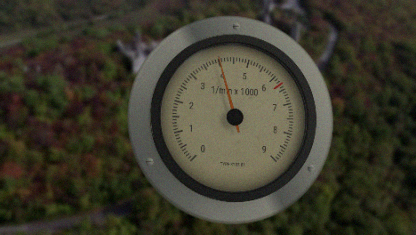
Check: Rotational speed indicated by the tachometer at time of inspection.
4000 rpm
